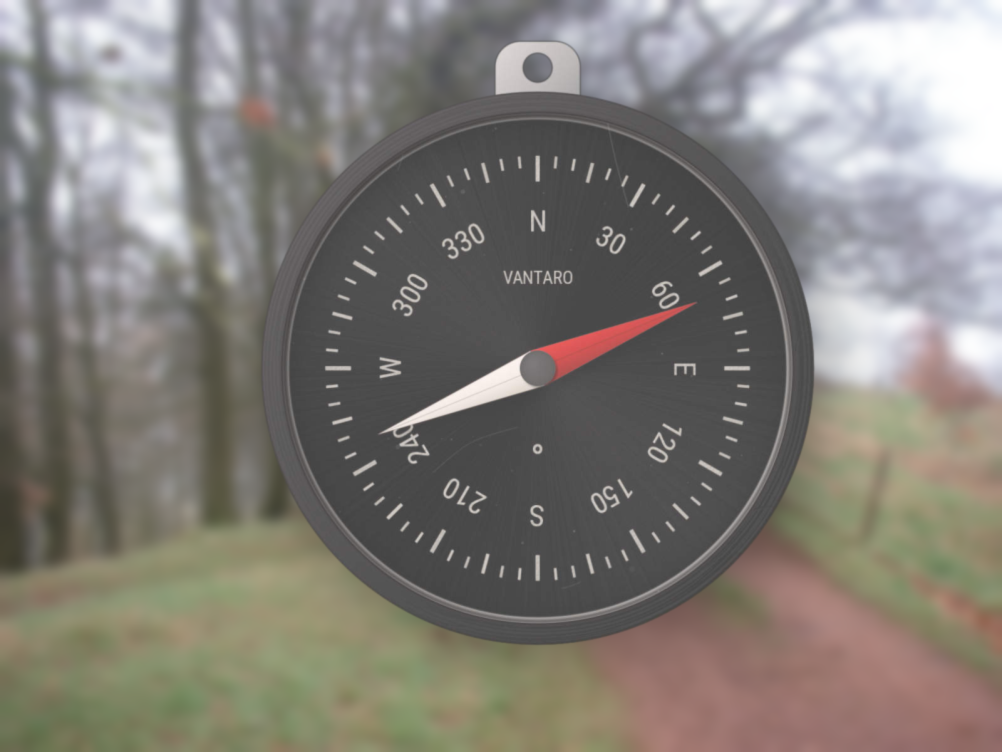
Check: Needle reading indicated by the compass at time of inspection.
67.5 °
